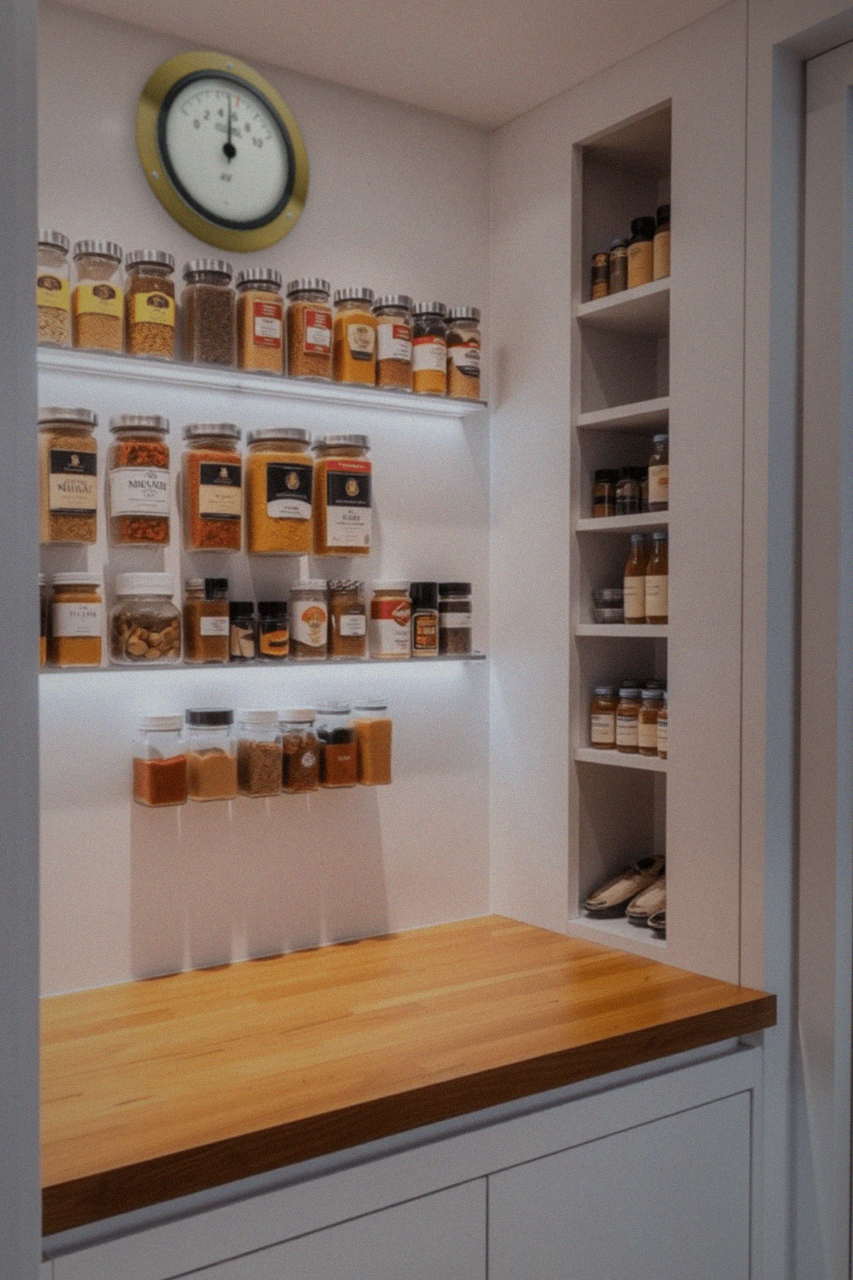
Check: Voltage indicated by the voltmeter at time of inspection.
5 kV
